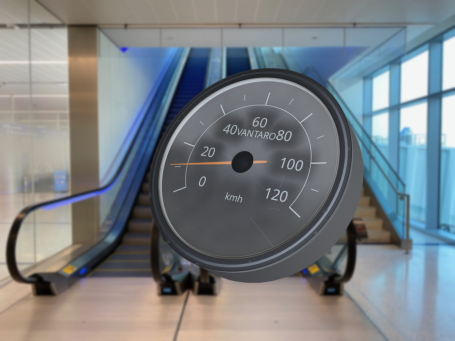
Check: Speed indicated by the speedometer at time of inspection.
10 km/h
